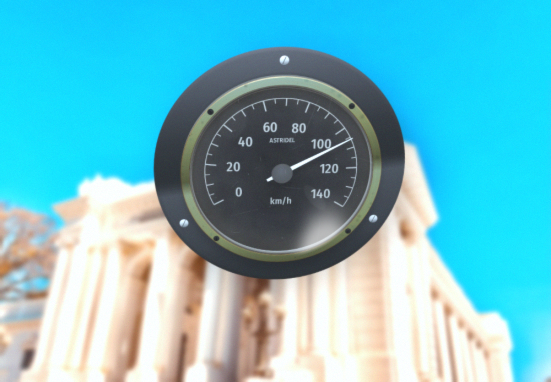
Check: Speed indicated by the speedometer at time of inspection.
105 km/h
